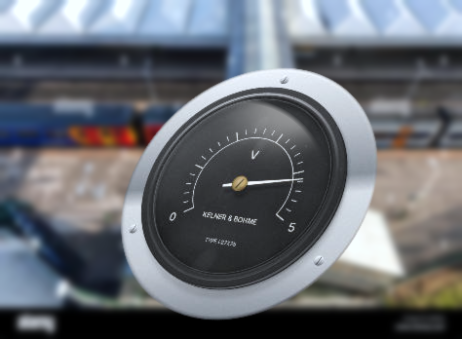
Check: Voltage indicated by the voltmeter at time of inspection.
4.2 V
